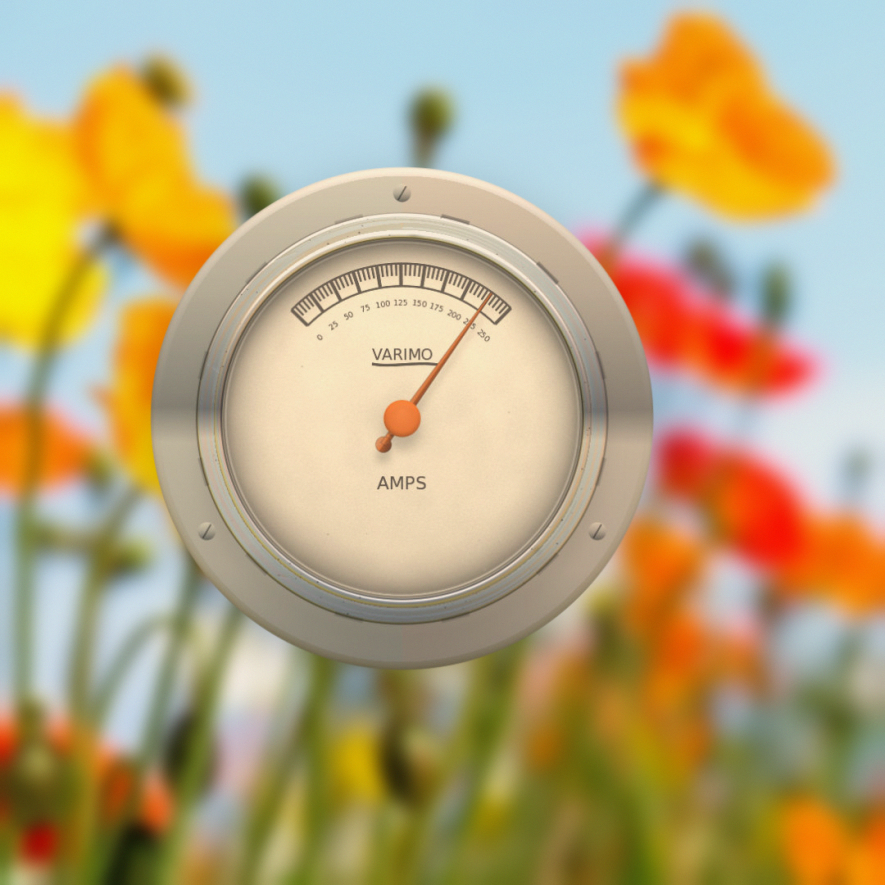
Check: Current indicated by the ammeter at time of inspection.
225 A
